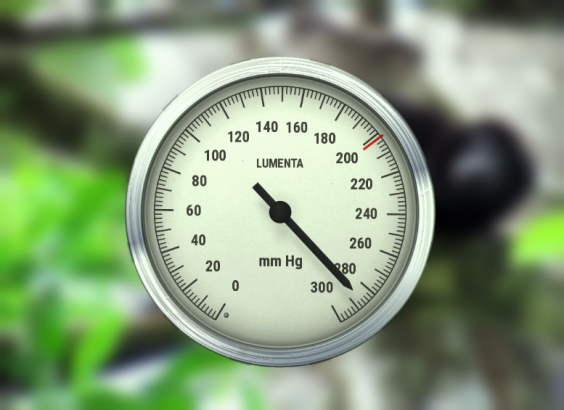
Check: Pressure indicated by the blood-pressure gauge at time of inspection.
286 mmHg
